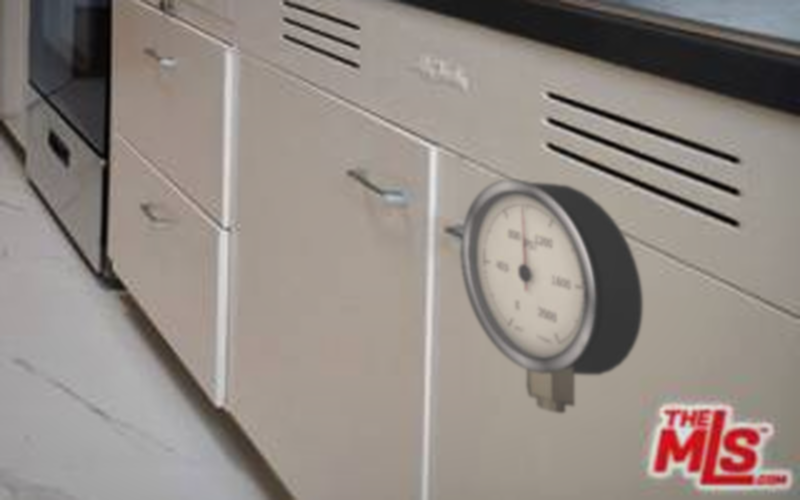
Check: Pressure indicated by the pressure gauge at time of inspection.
1000 psi
